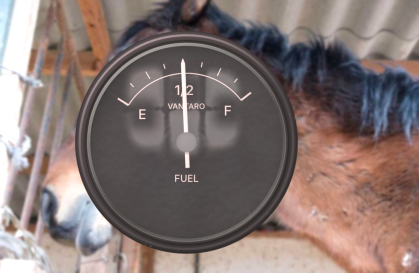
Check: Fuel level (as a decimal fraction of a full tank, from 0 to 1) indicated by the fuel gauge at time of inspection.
0.5
